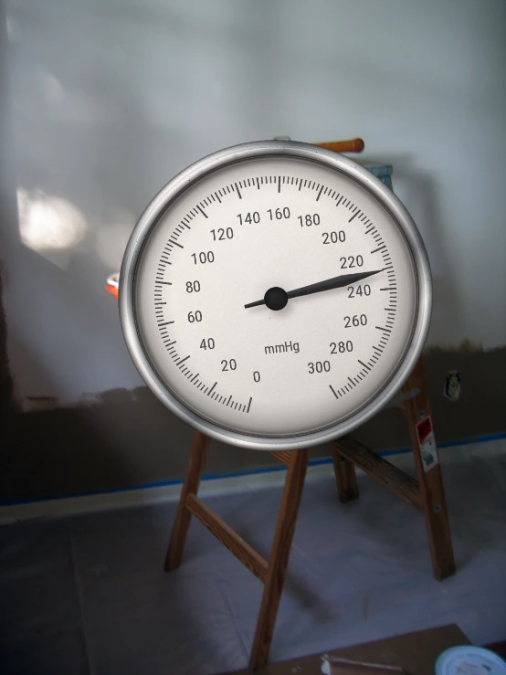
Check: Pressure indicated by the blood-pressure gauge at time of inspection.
230 mmHg
